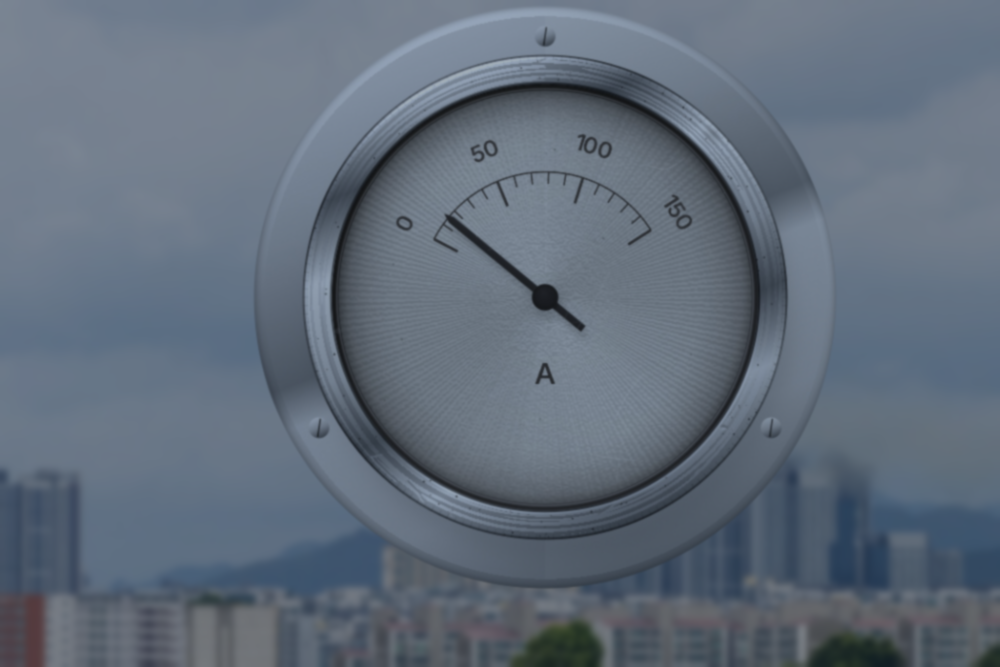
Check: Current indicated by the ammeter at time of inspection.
15 A
